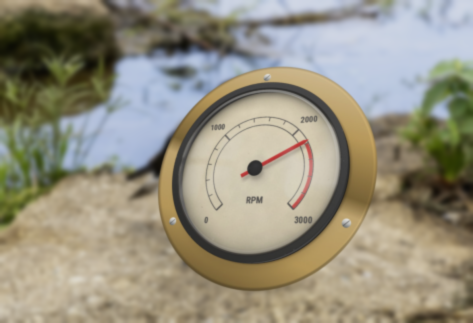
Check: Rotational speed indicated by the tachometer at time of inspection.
2200 rpm
